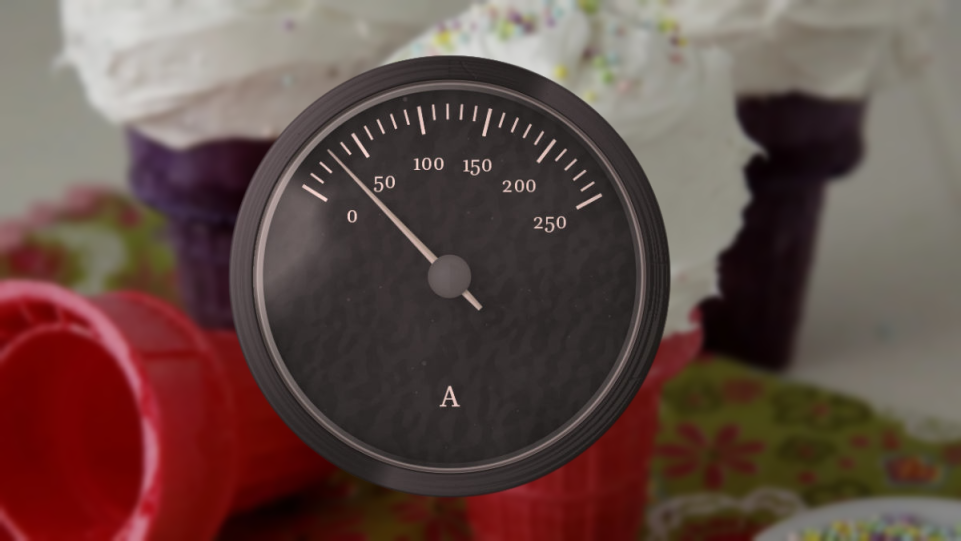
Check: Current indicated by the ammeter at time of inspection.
30 A
